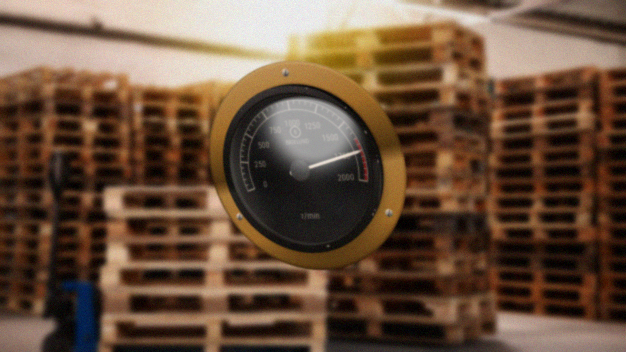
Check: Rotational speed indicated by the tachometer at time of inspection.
1750 rpm
